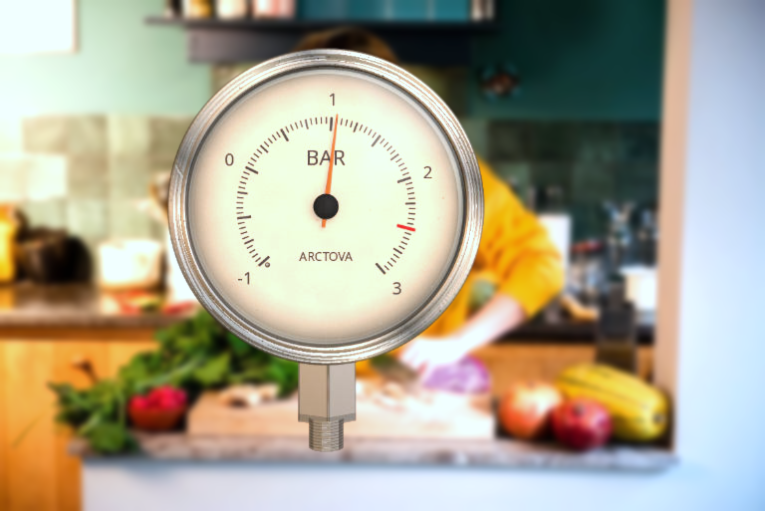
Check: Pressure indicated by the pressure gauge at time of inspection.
1.05 bar
